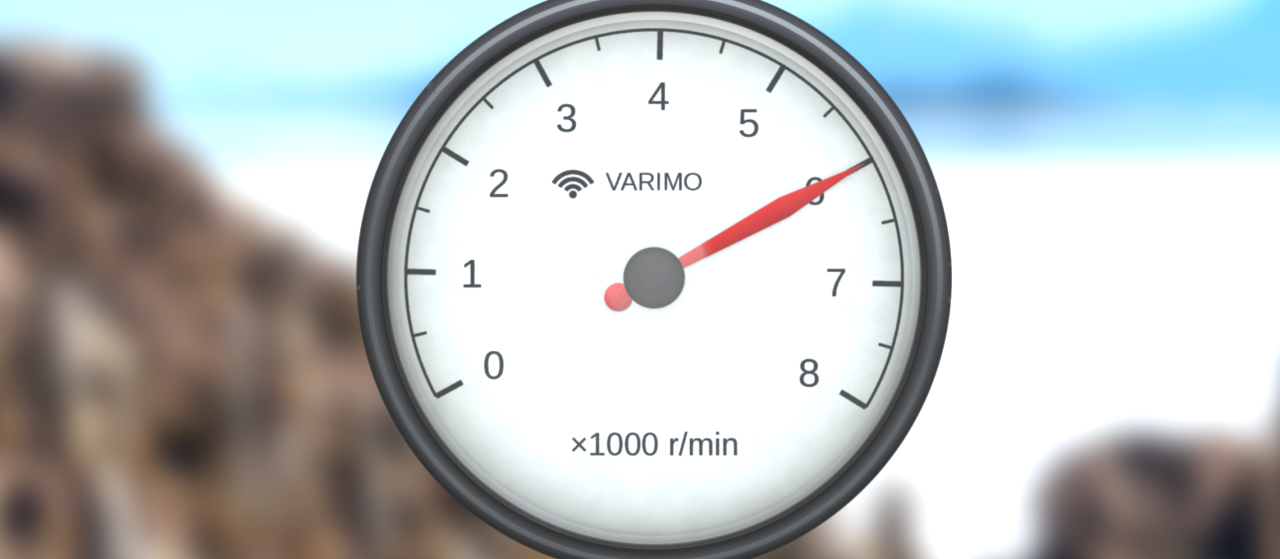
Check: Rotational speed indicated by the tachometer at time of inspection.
6000 rpm
